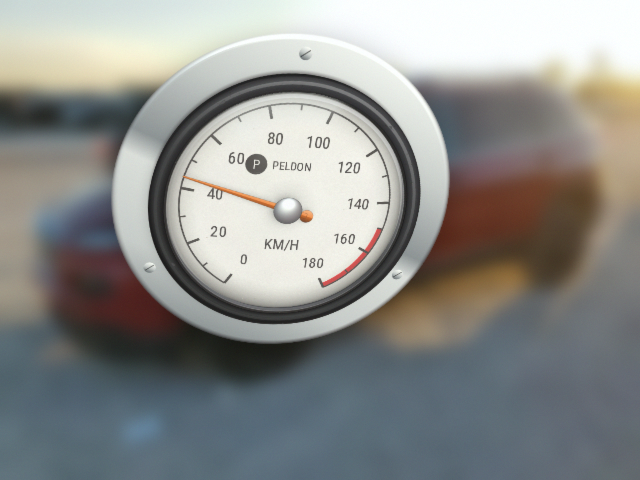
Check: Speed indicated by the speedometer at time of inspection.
45 km/h
